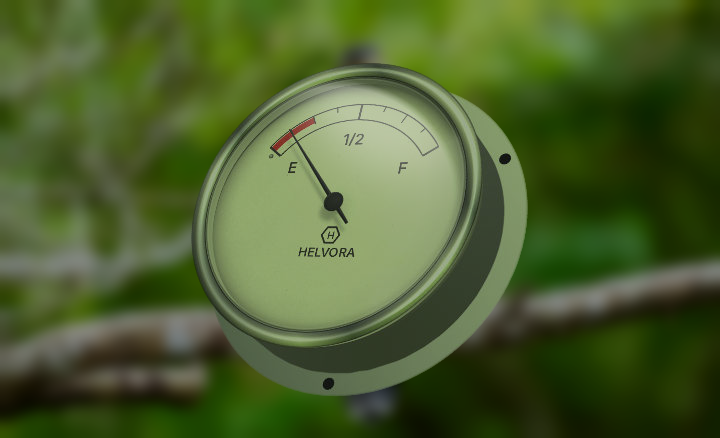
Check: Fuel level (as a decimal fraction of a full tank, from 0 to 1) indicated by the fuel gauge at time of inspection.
0.125
